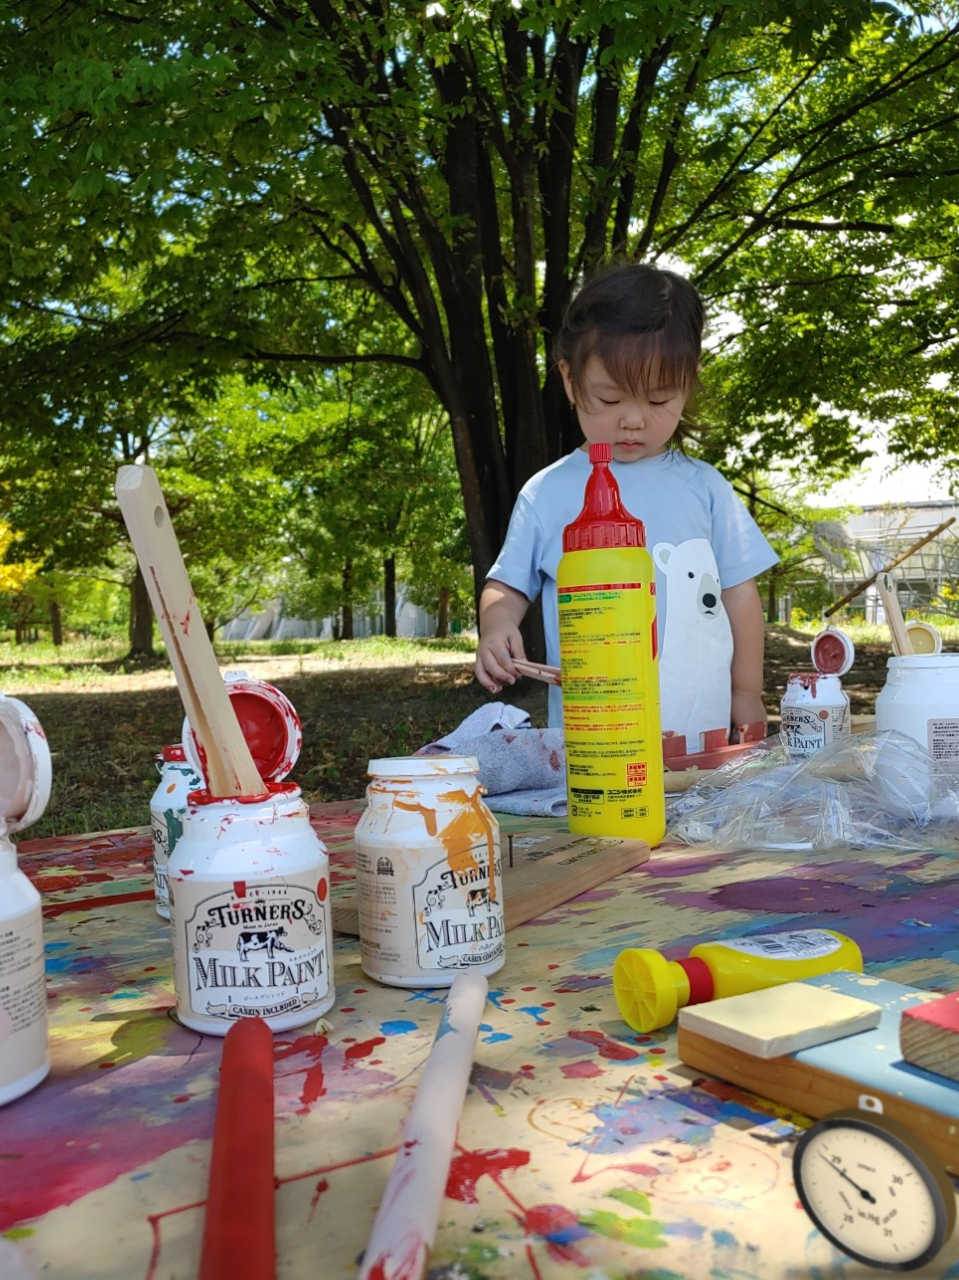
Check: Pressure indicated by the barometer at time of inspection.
28.9 inHg
